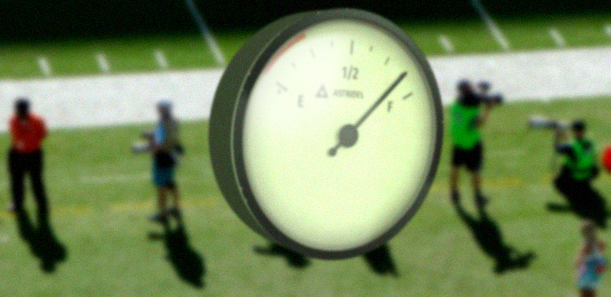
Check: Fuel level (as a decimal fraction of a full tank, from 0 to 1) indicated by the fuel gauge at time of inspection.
0.875
